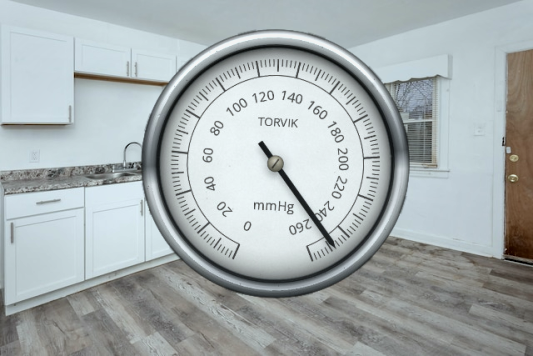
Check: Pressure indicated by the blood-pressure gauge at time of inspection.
248 mmHg
